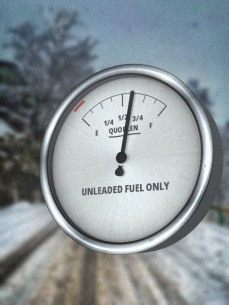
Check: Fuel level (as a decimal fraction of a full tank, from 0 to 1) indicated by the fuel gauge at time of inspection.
0.625
